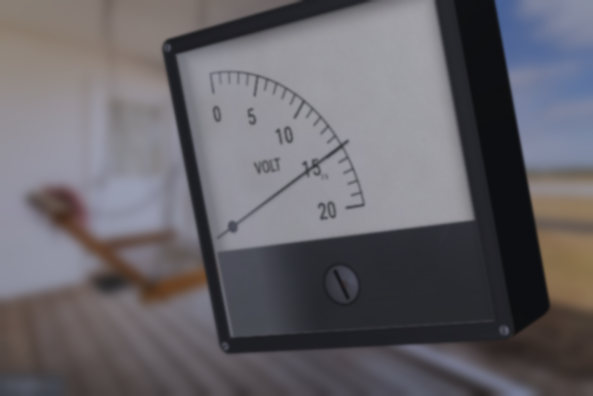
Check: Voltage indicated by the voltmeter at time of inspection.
15 V
